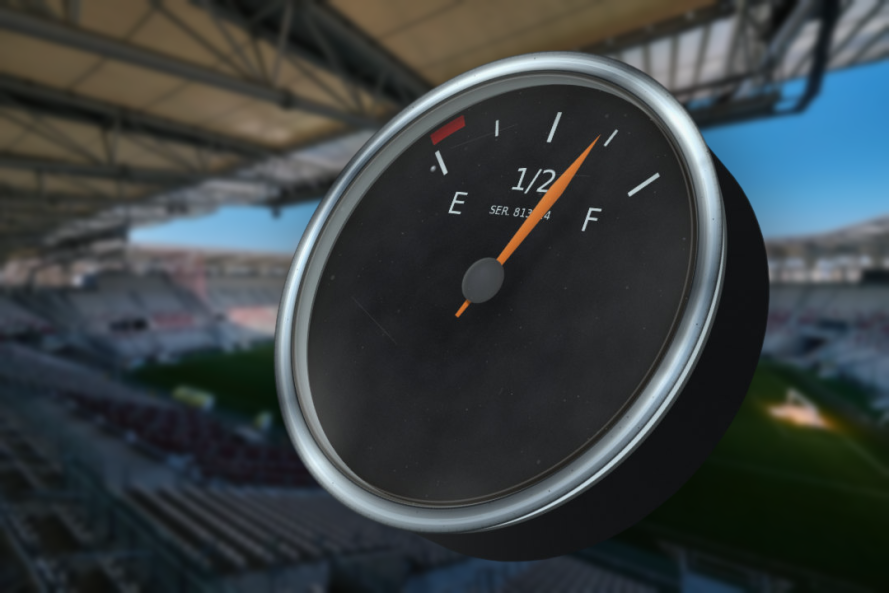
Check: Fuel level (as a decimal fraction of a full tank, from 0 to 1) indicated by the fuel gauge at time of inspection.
0.75
